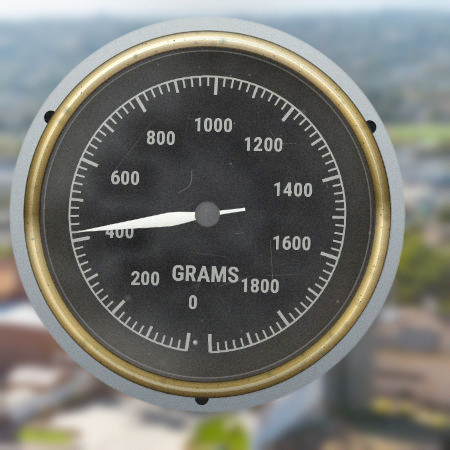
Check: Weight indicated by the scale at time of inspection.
420 g
